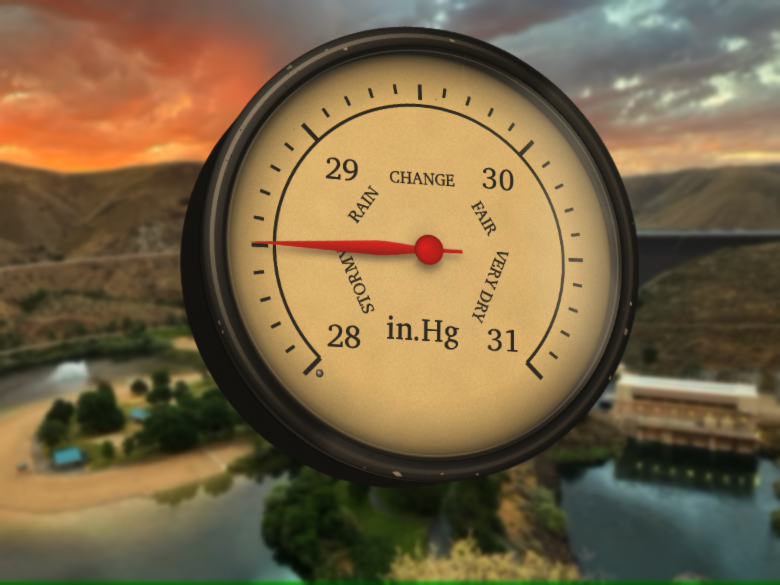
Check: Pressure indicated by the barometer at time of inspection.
28.5 inHg
